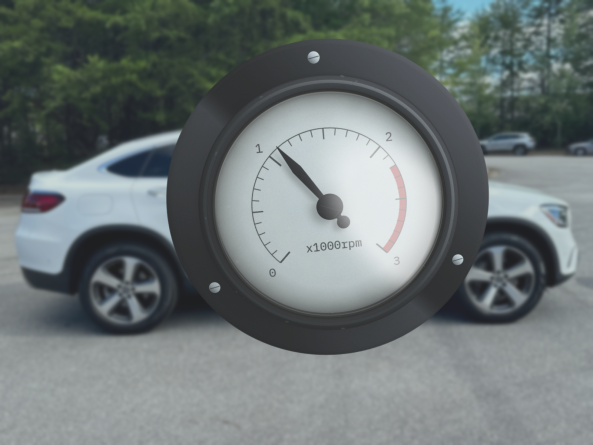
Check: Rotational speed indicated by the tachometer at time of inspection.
1100 rpm
